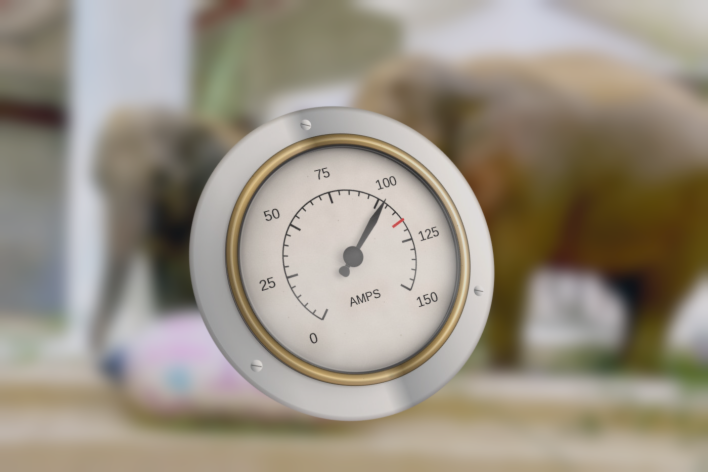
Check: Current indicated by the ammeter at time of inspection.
102.5 A
